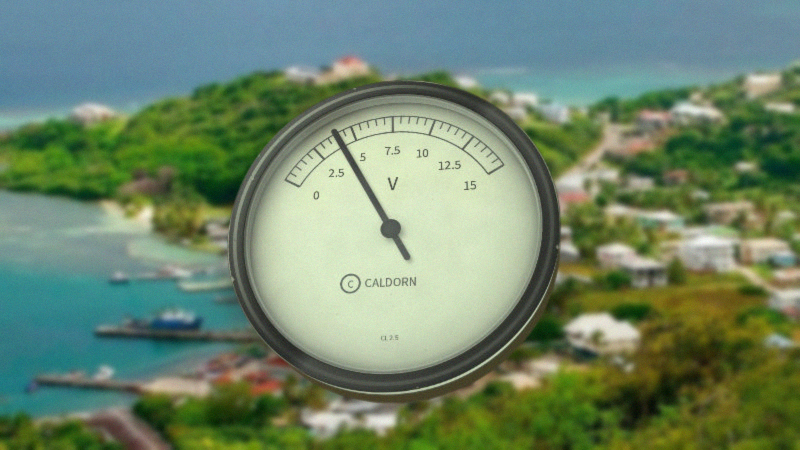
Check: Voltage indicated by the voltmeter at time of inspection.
4 V
